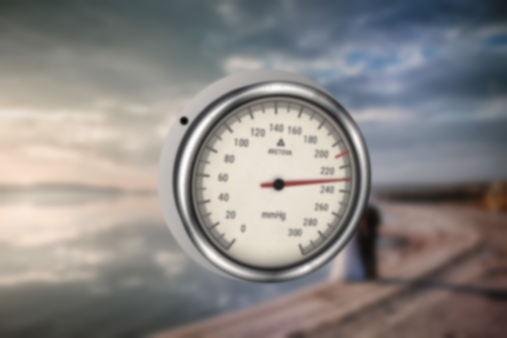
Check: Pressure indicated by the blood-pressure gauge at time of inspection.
230 mmHg
